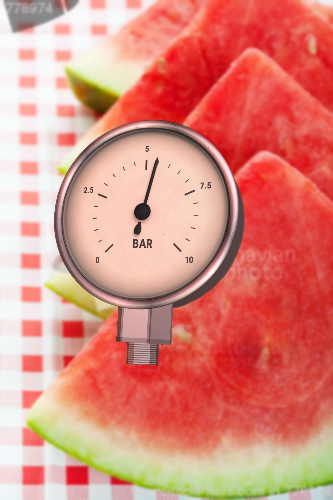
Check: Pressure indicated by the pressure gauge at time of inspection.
5.5 bar
